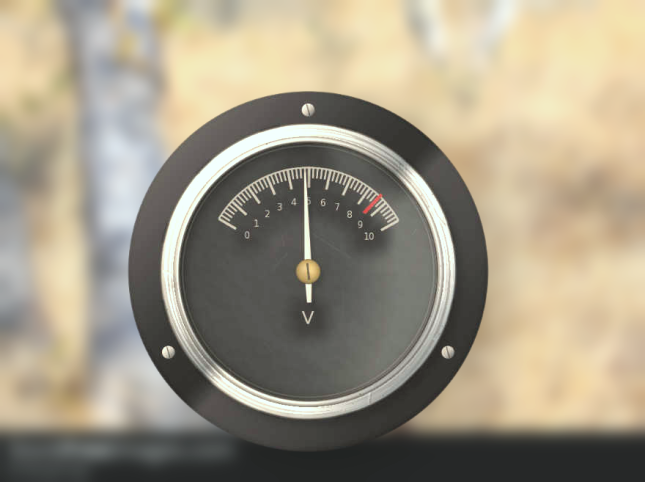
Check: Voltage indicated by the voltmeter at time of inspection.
4.8 V
